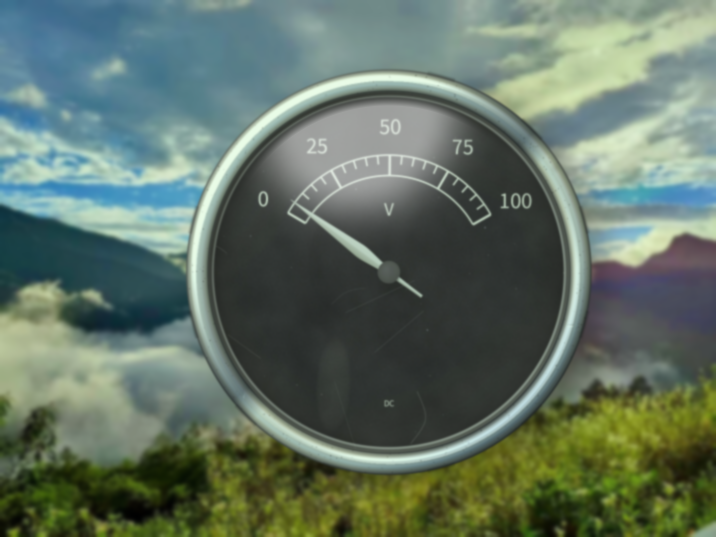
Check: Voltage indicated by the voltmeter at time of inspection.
5 V
